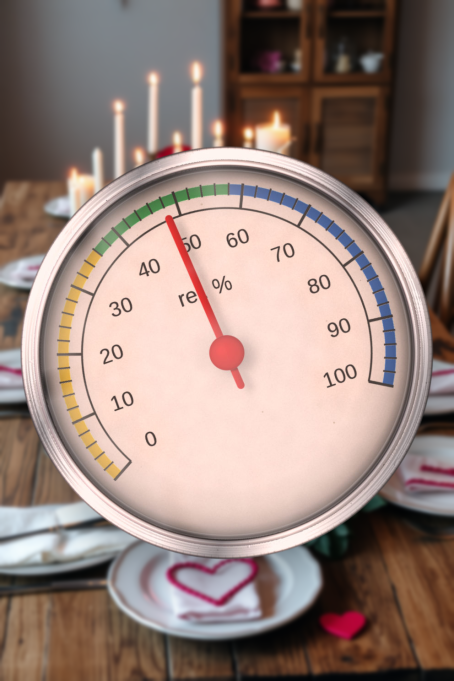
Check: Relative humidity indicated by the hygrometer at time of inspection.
48 %
